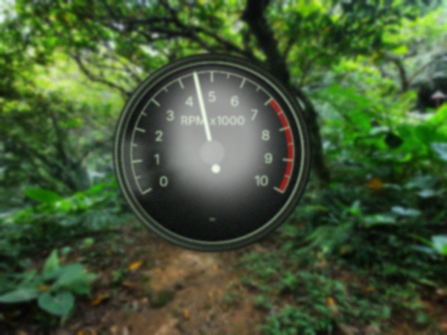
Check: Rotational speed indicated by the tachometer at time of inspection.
4500 rpm
